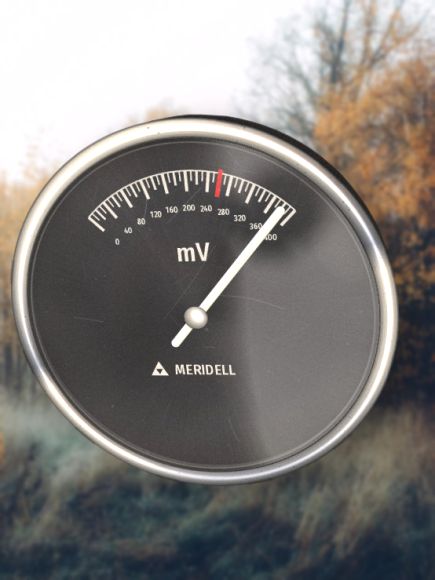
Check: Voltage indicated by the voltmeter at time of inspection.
380 mV
